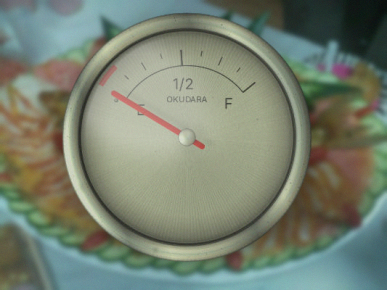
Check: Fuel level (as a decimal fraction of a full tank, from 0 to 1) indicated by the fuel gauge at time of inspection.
0
